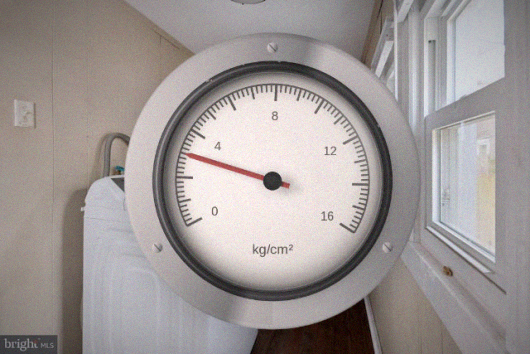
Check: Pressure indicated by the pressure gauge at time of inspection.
3 kg/cm²
